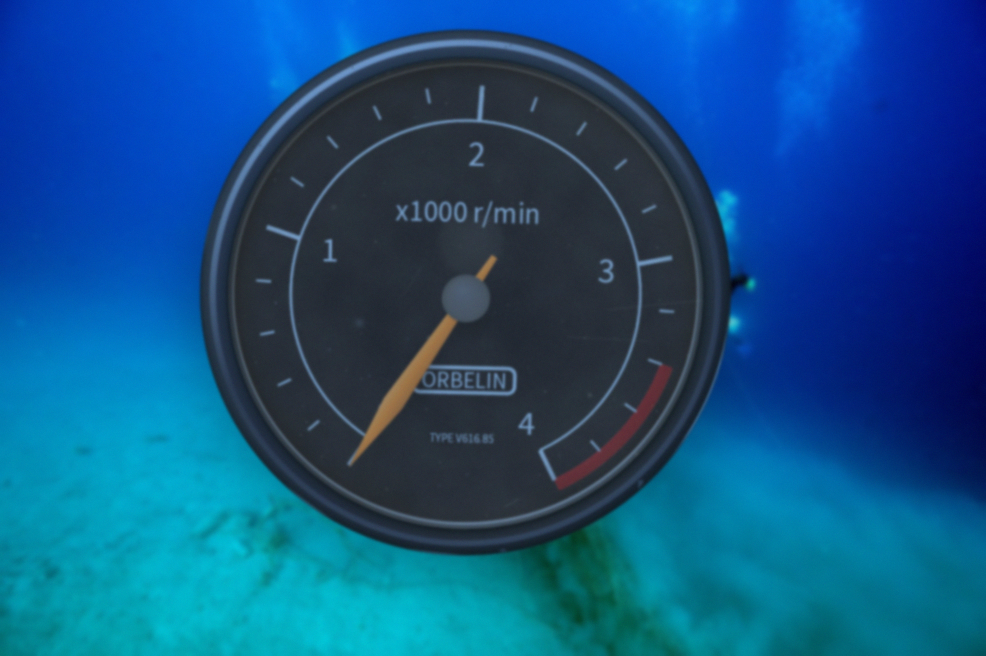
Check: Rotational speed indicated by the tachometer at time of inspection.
0 rpm
